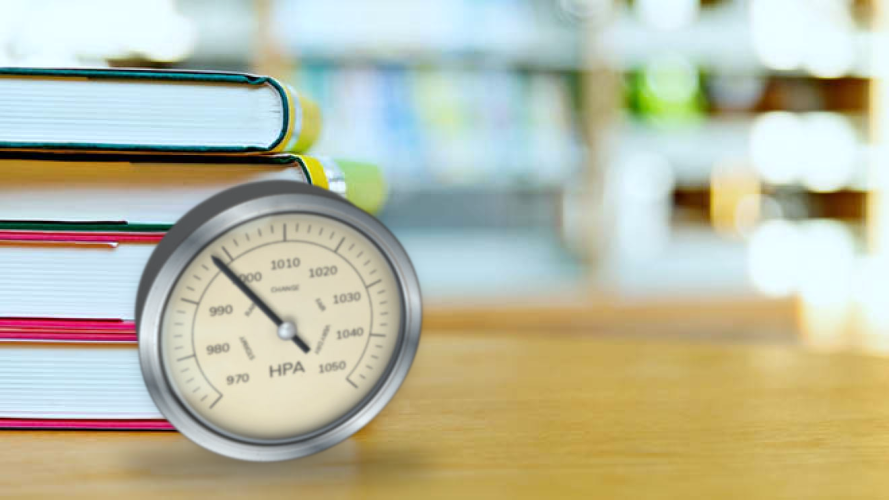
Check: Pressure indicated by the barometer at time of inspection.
998 hPa
